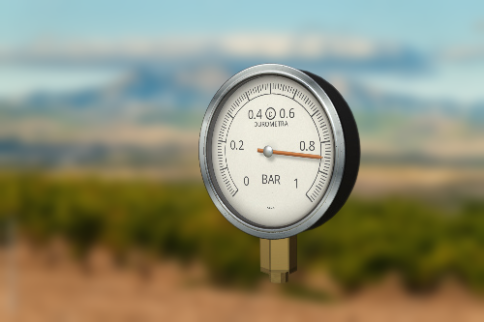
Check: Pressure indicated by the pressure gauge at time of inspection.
0.85 bar
